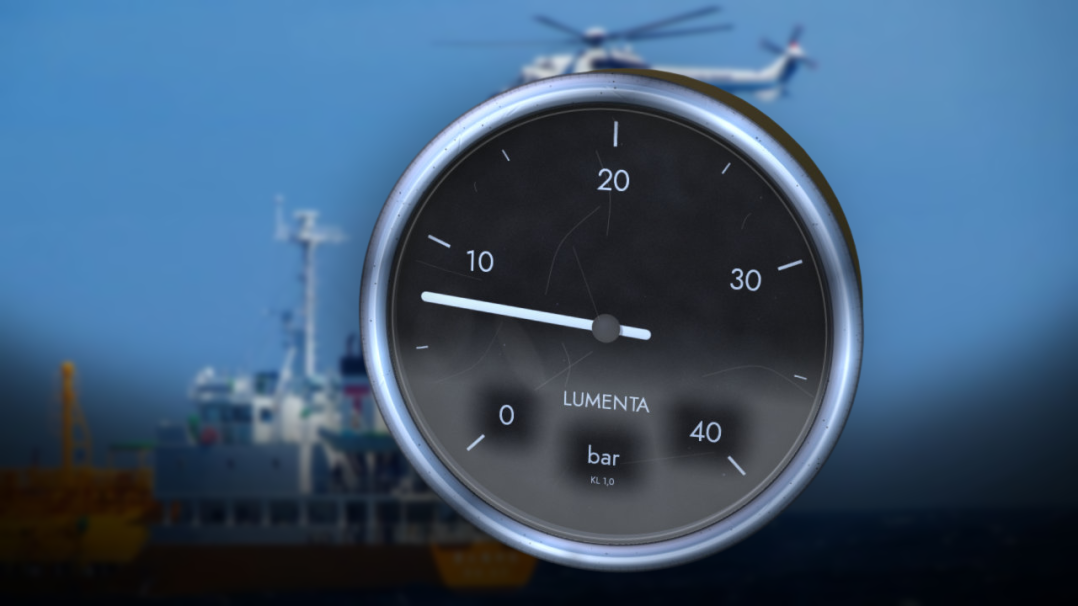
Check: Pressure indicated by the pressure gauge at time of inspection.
7.5 bar
